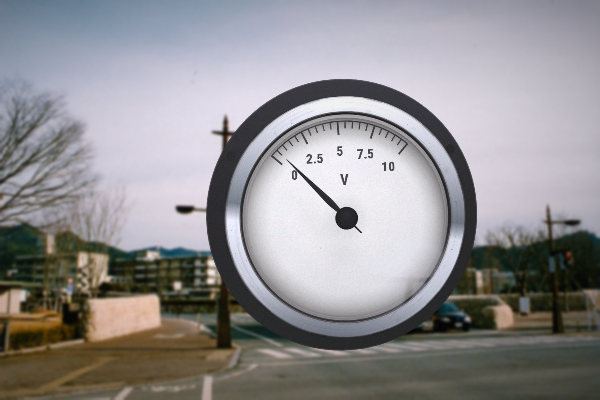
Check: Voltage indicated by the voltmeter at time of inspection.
0.5 V
